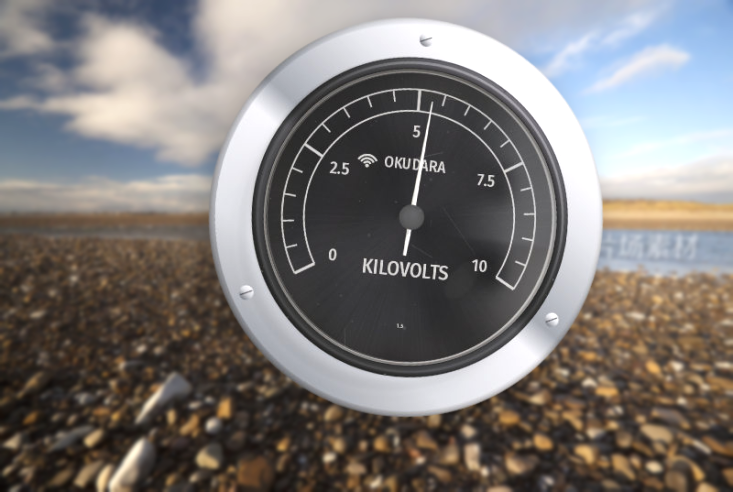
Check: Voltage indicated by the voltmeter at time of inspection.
5.25 kV
